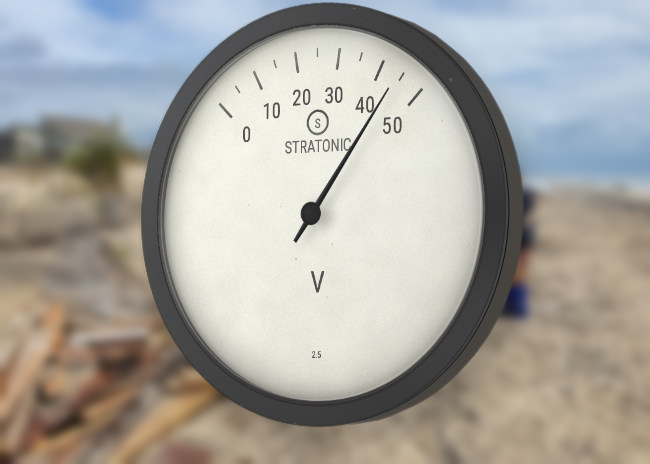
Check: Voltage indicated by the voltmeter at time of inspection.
45 V
